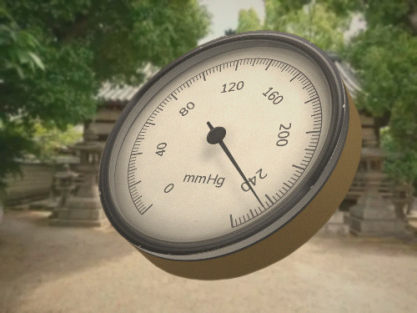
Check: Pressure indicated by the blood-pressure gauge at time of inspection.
244 mmHg
